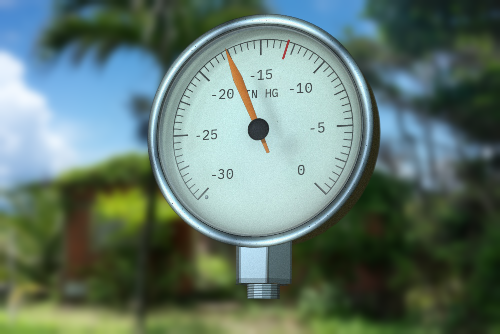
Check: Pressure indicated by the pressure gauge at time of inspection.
-17.5 inHg
